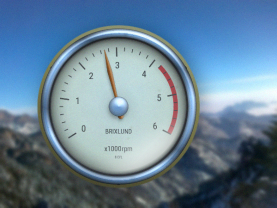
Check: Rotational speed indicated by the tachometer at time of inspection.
2700 rpm
